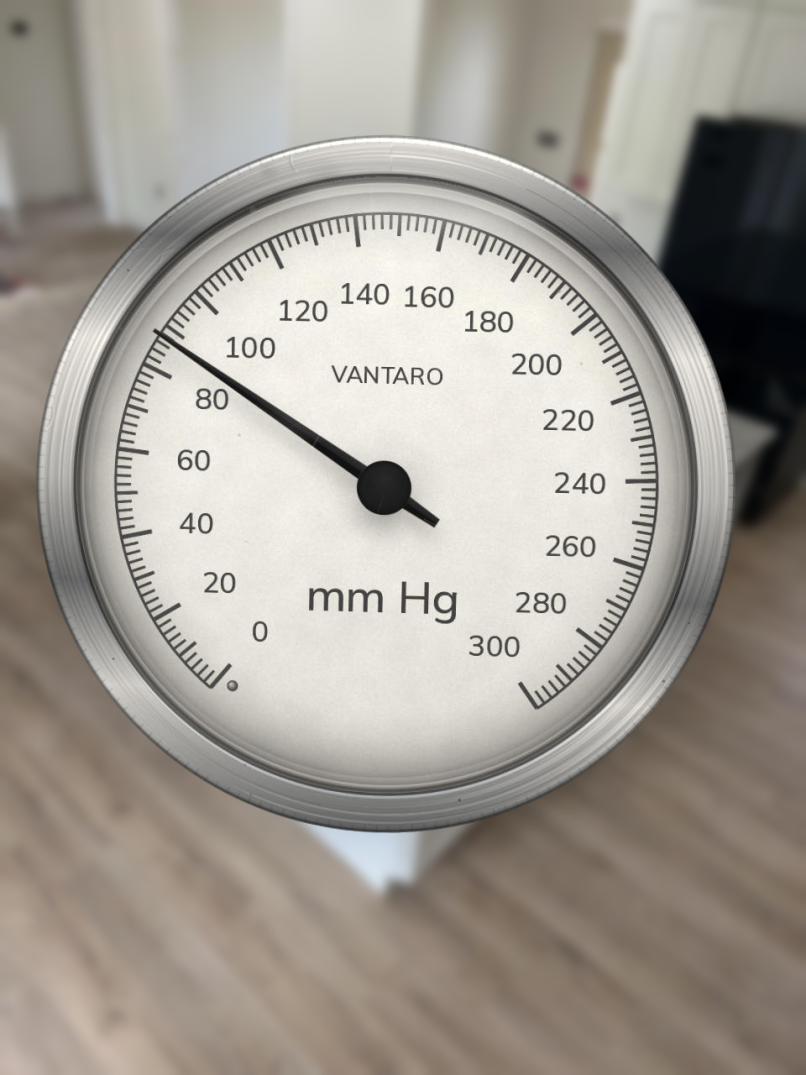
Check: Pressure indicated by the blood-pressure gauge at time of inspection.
88 mmHg
